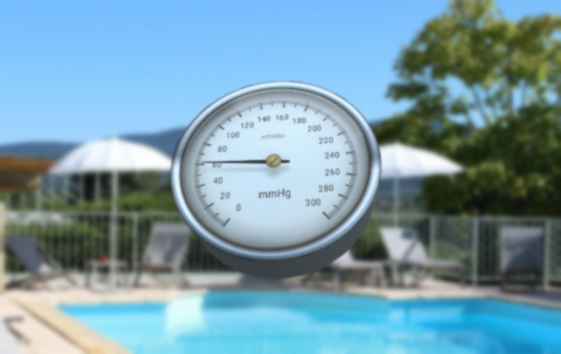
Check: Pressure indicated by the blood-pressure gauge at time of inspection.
60 mmHg
